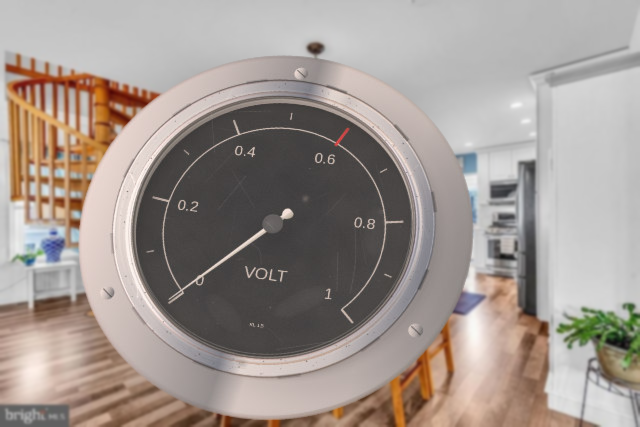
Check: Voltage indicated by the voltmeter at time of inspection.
0 V
